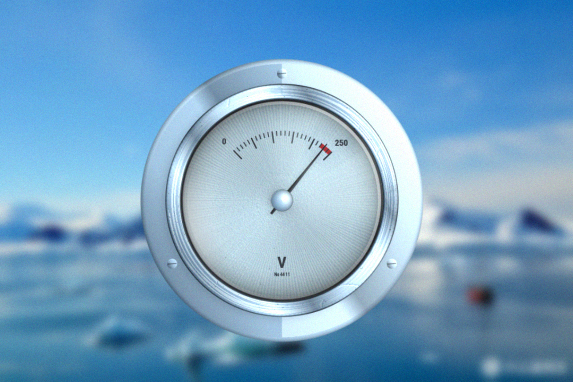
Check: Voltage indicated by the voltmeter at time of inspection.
230 V
